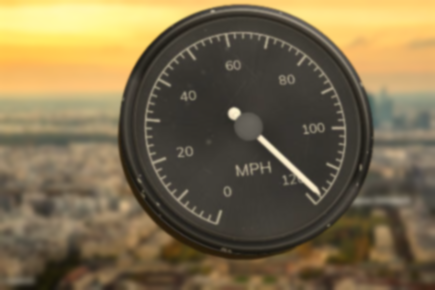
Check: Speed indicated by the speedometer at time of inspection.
118 mph
